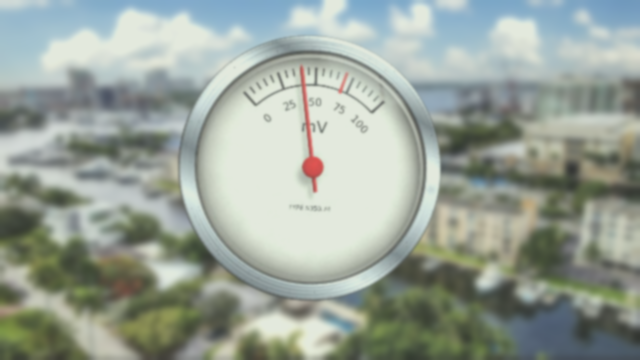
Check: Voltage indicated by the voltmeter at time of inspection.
40 mV
